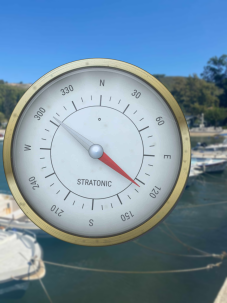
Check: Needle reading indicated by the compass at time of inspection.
125 °
